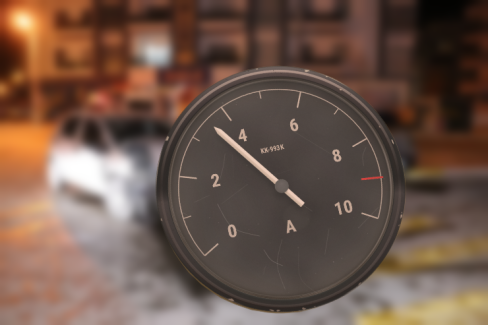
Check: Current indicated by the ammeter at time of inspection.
3.5 A
